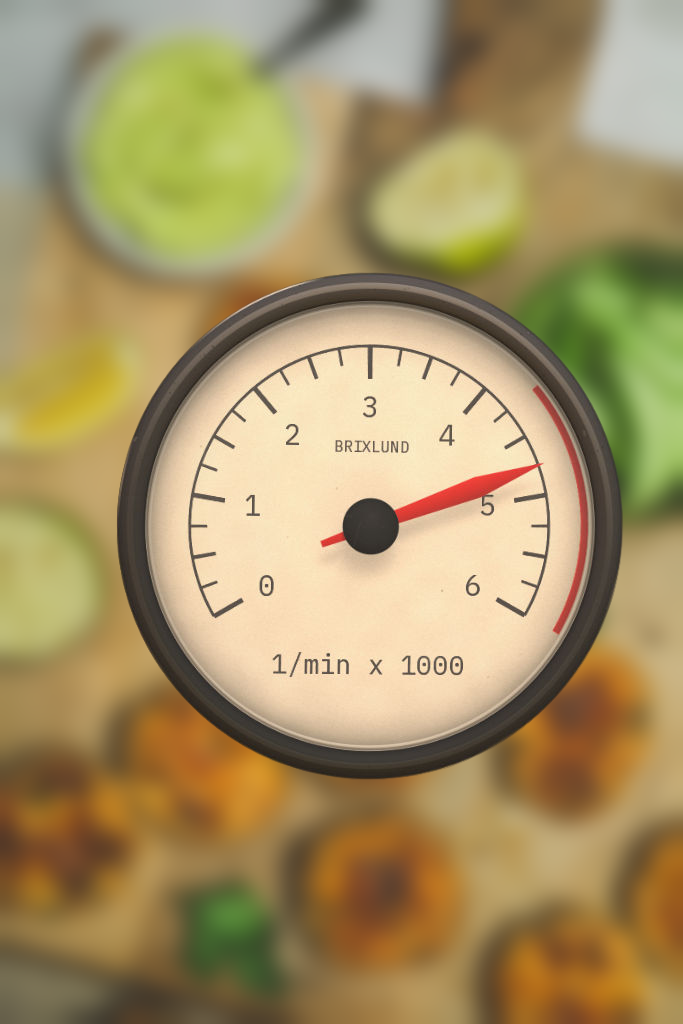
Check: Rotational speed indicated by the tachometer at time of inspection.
4750 rpm
